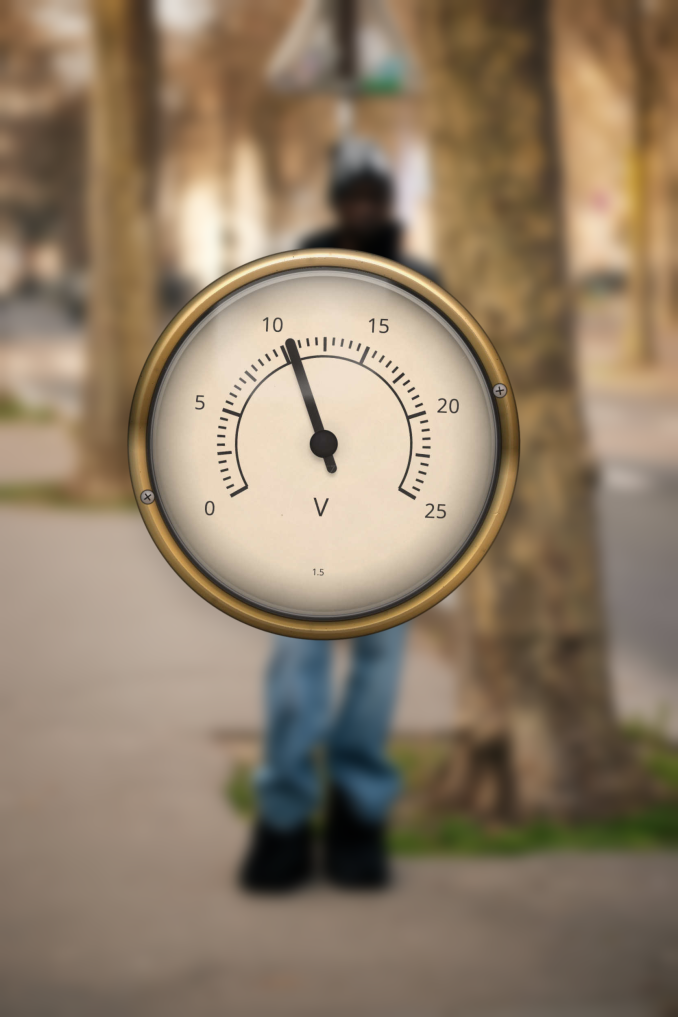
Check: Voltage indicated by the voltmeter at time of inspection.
10.5 V
